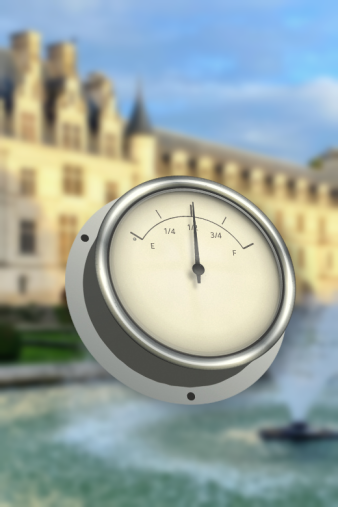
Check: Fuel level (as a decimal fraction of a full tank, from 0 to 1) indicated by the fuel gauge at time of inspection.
0.5
